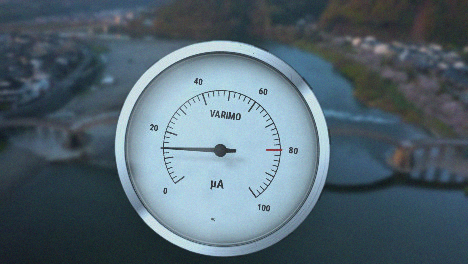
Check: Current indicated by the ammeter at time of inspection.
14 µA
